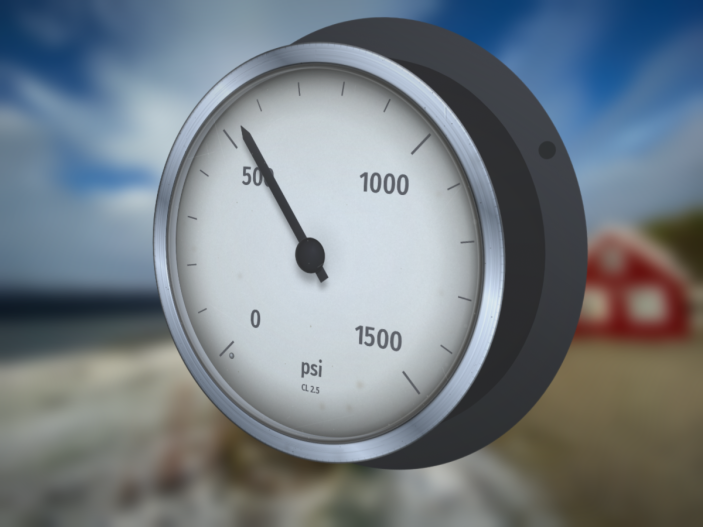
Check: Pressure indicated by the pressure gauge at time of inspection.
550 psi
